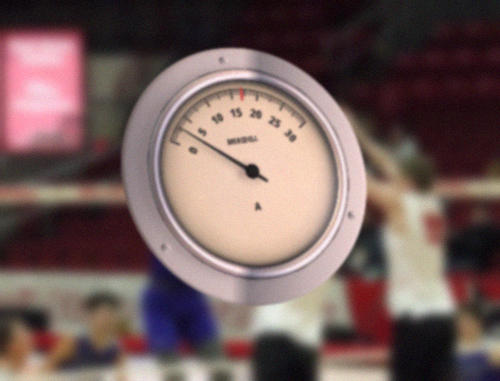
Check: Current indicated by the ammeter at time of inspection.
2.5 A
